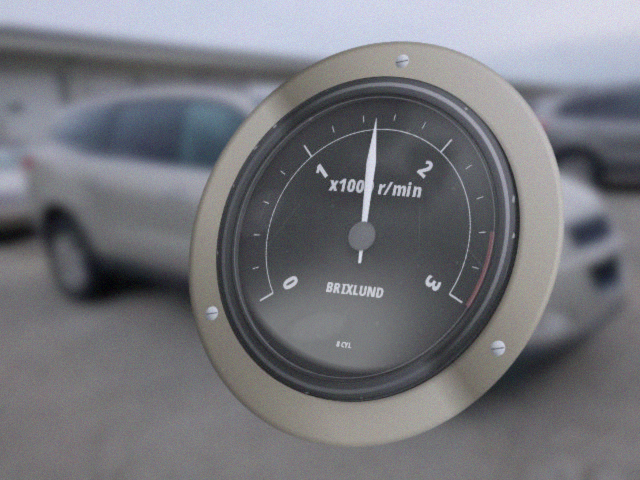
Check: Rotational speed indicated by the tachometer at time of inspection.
1500 rpm
